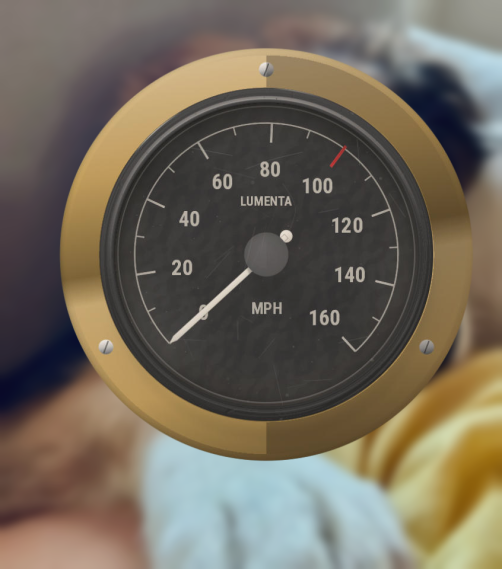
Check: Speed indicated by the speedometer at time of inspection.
0 mph
